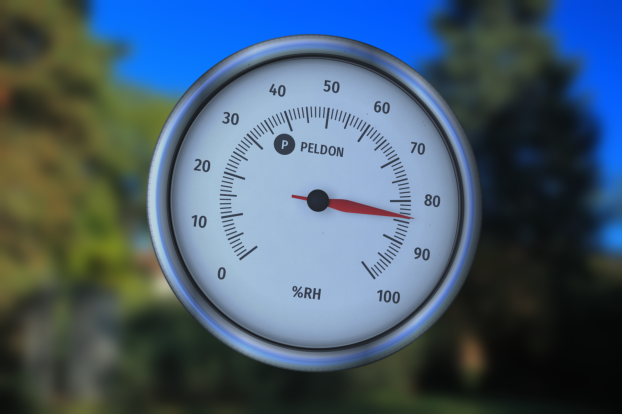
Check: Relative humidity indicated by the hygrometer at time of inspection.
84 %
